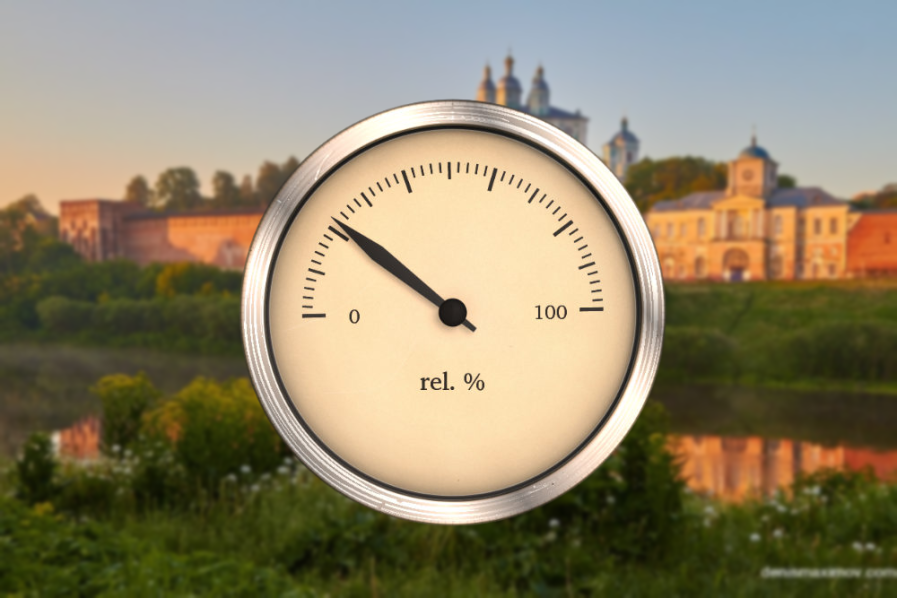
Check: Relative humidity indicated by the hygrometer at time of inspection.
22 %
